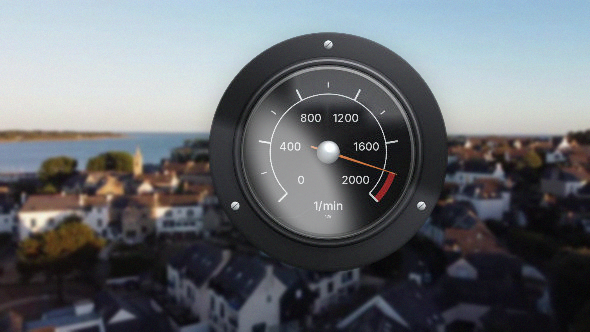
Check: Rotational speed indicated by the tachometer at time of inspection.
1800 rpm
